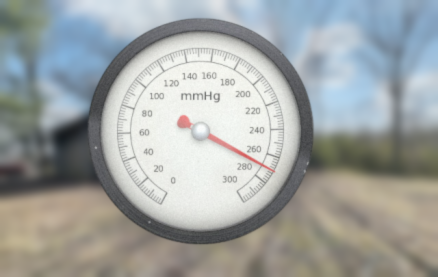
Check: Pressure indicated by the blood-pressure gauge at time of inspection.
270 mmHg
